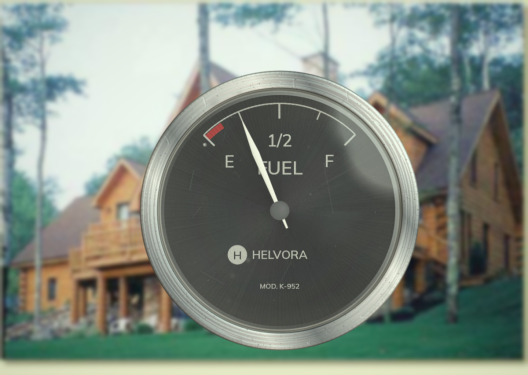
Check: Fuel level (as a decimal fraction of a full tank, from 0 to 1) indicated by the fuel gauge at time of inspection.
0.25
